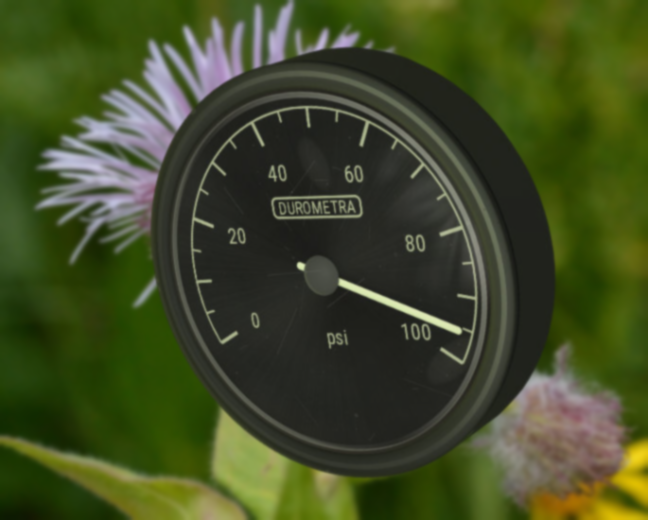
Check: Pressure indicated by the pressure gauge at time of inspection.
95 psi
